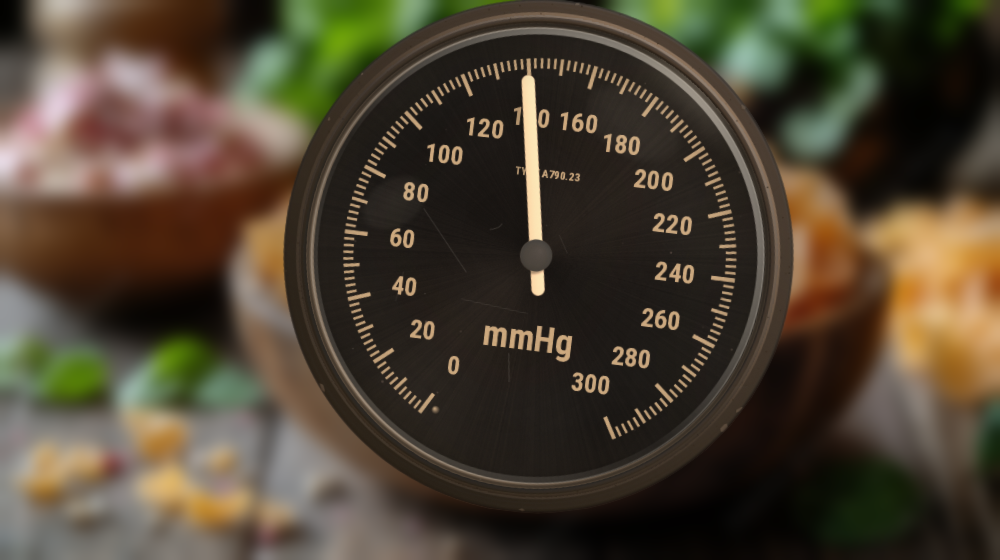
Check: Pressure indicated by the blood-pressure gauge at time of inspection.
140 mmHg
